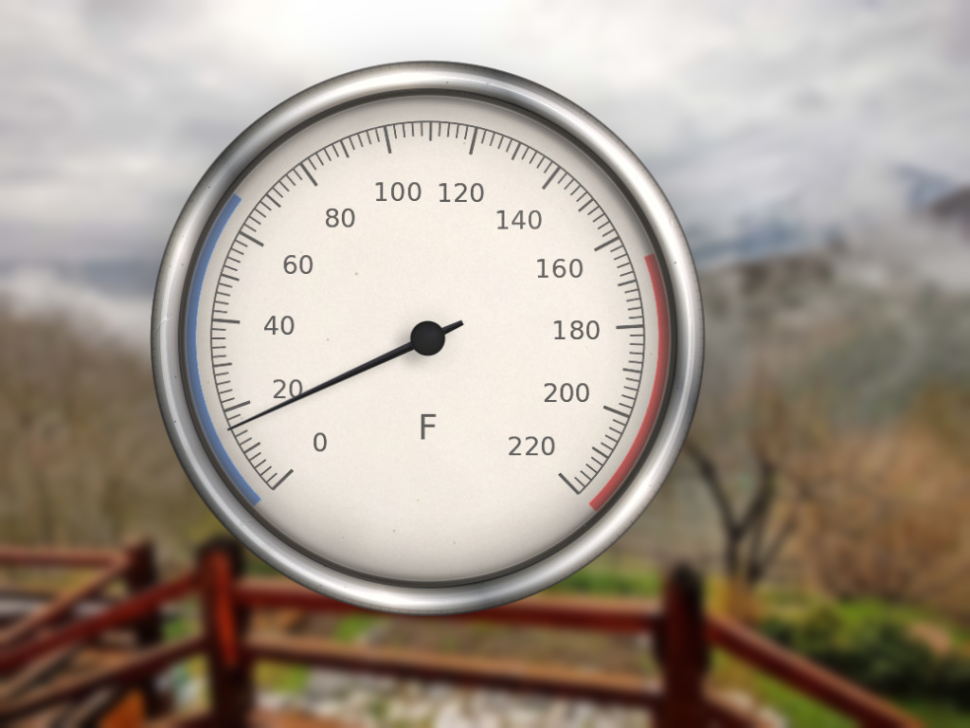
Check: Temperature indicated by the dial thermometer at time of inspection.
16 °F
